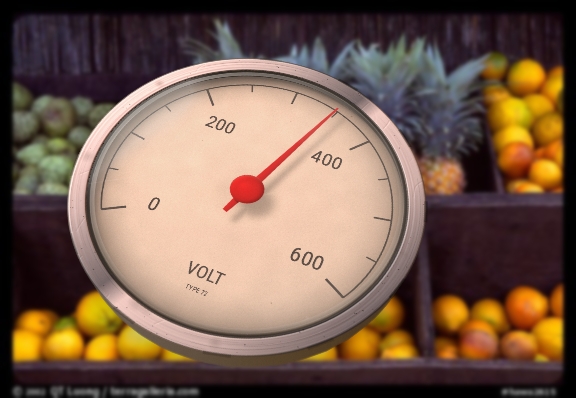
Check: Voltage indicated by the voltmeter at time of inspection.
350 V
